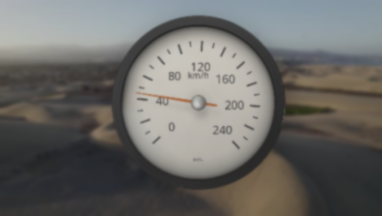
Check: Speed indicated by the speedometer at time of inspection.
45 km/h
